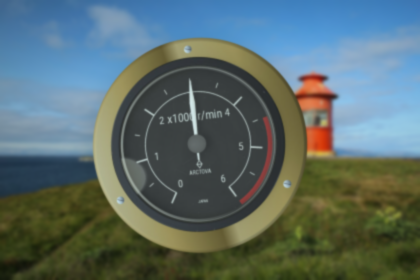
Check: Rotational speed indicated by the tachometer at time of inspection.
3000 rpm
